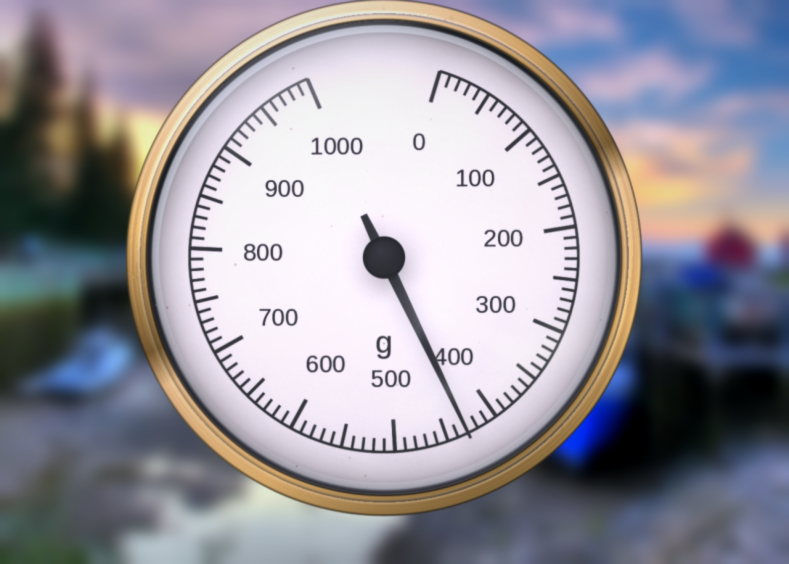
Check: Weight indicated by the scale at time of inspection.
430 g
